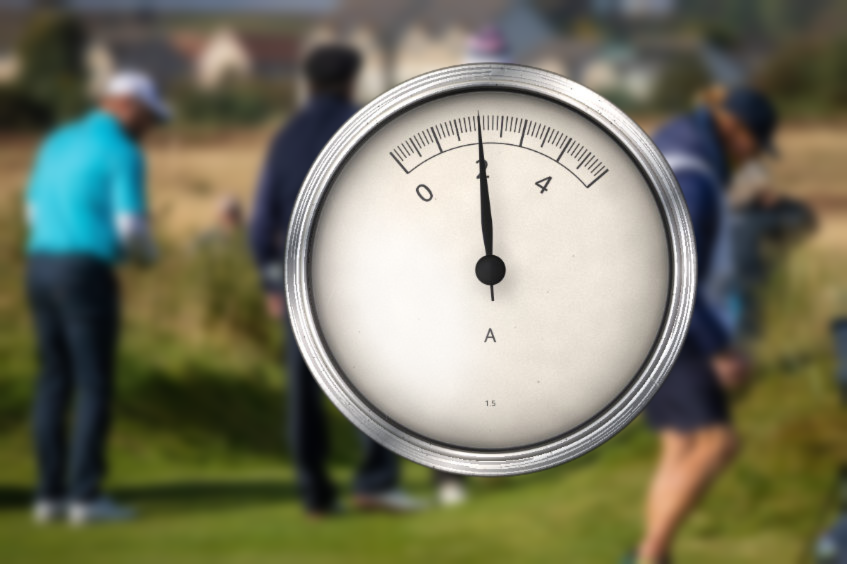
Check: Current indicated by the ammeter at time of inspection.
2 A
